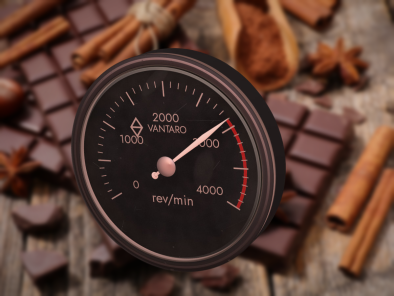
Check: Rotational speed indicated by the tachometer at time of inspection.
2900 rpm
